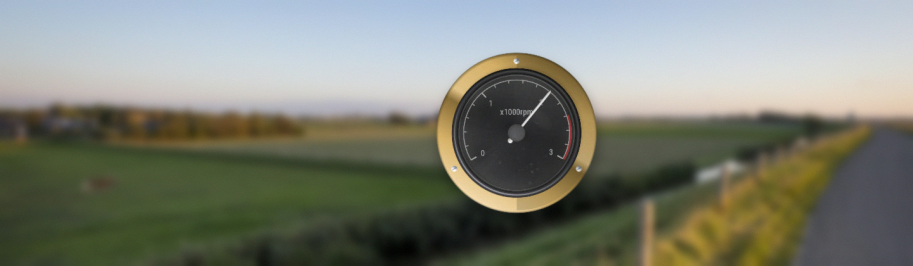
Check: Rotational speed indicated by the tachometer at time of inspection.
2000 rpm
